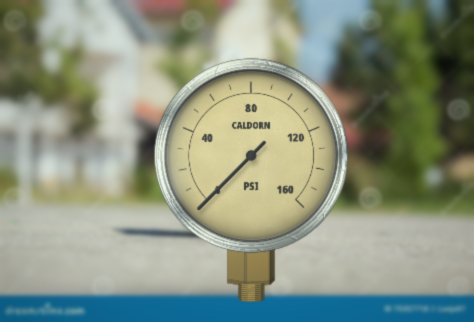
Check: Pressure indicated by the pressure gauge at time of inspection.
0 psi
